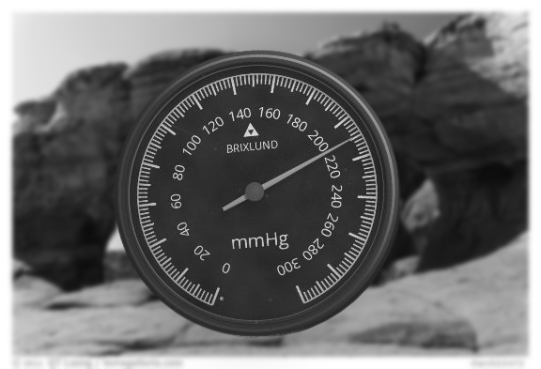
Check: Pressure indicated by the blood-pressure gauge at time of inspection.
210 mmHg
